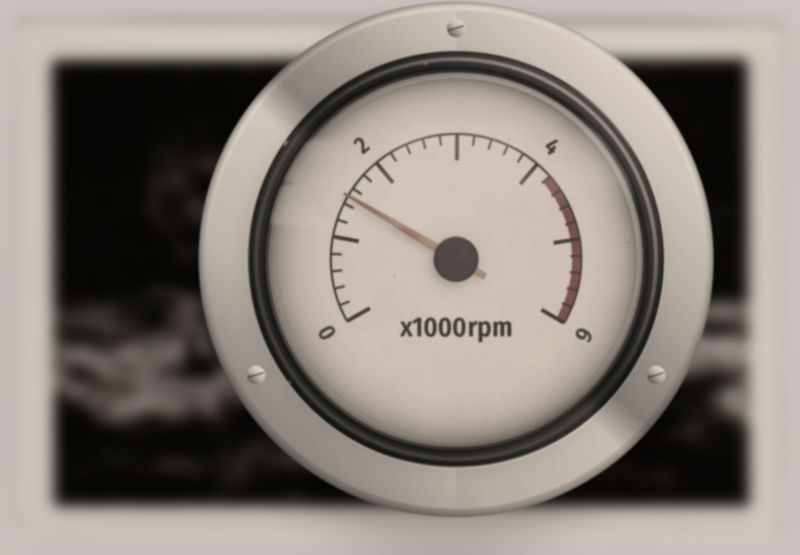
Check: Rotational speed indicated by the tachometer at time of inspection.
1500 rpm
